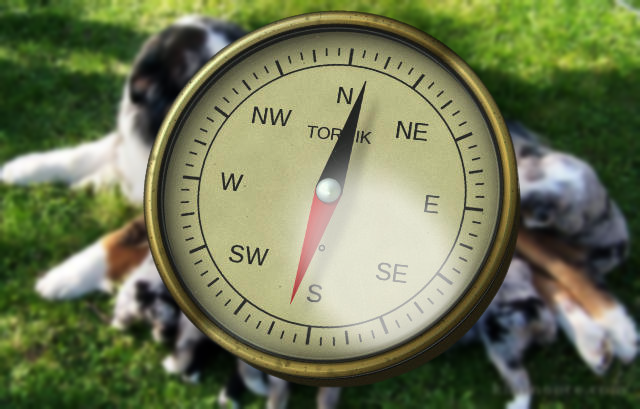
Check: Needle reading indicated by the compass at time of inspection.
190 °
